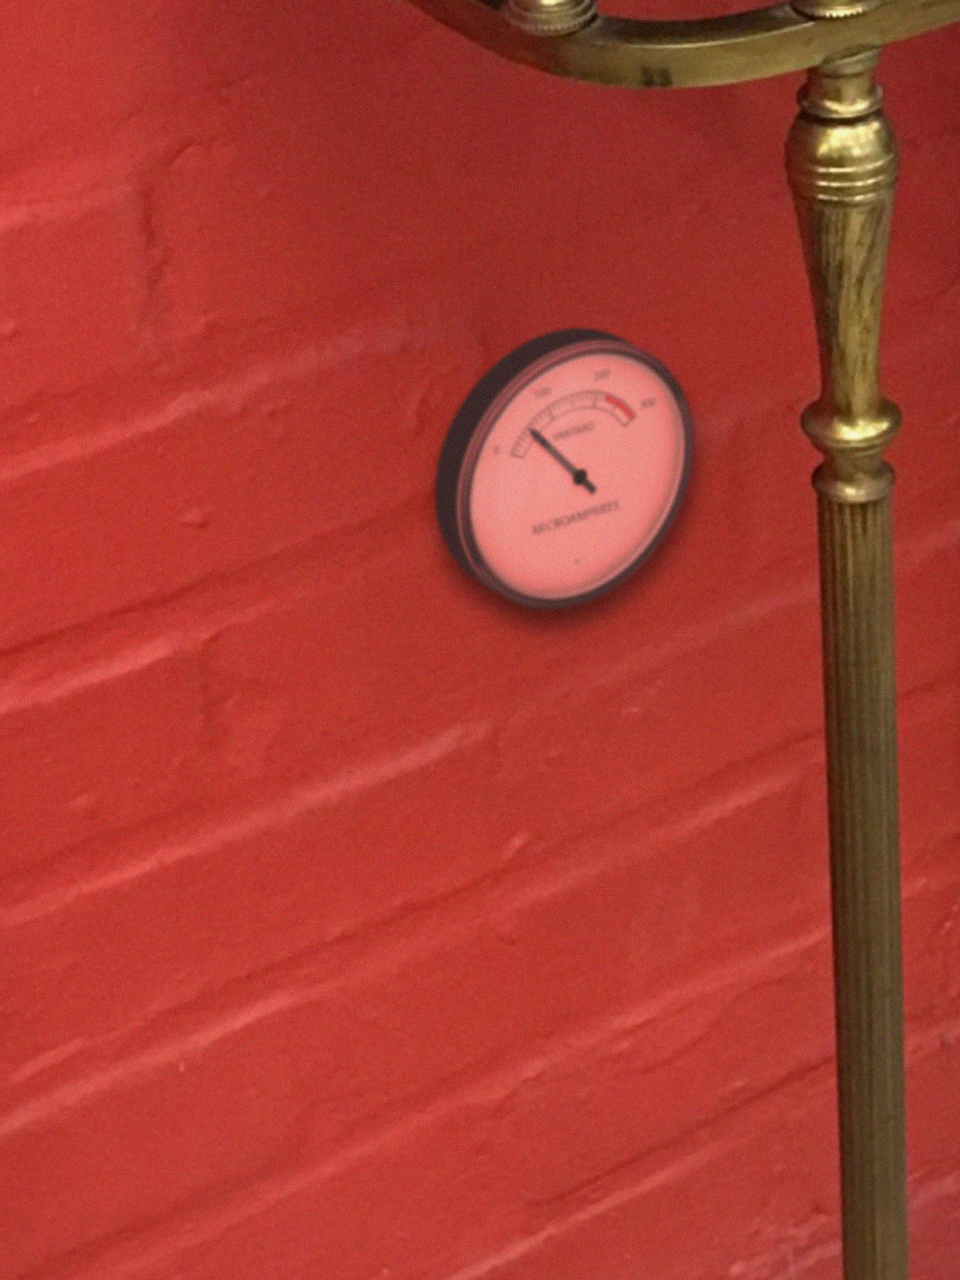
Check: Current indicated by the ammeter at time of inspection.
50 µA
